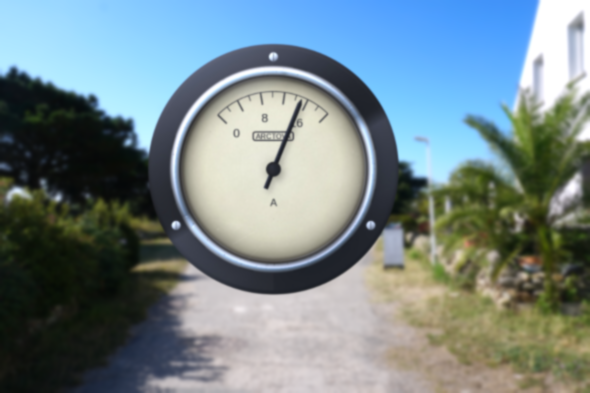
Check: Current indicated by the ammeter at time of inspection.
15 A
